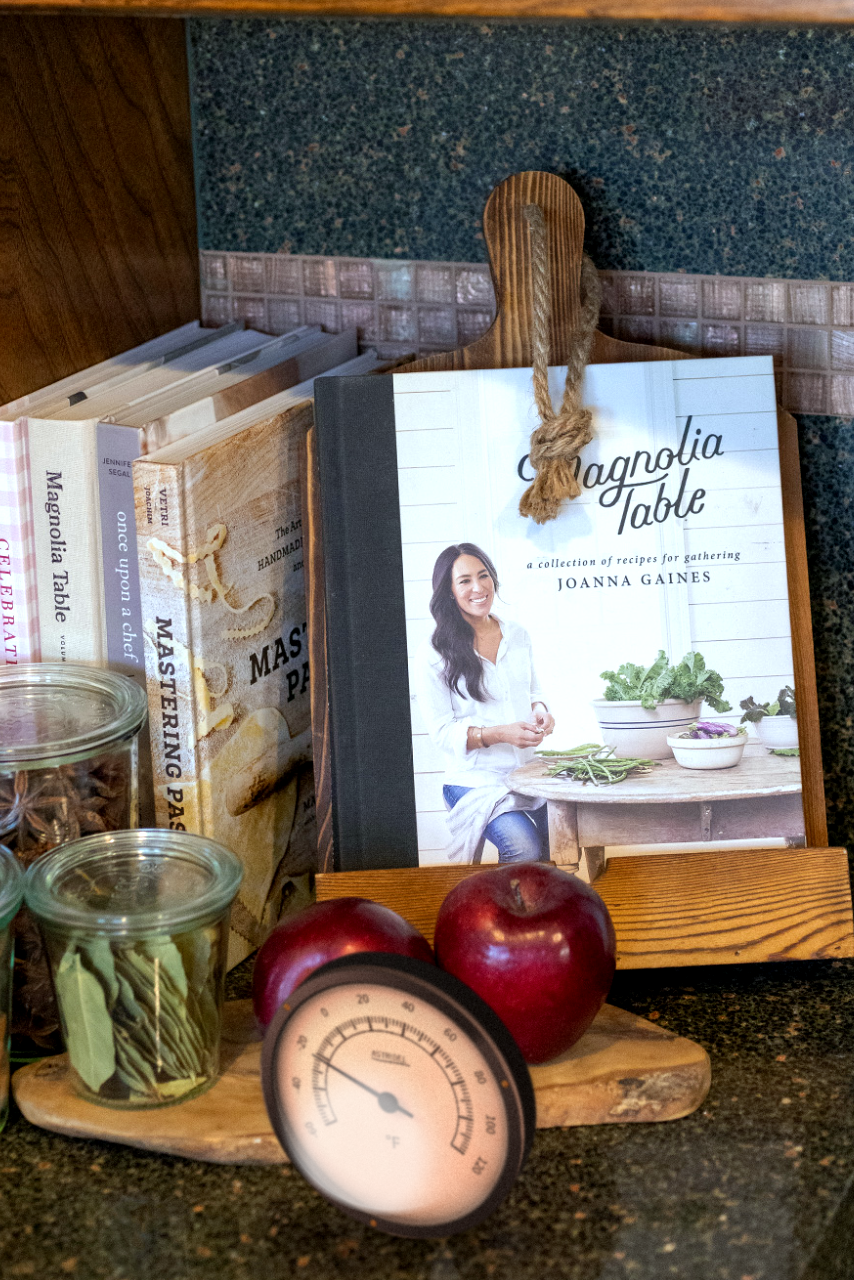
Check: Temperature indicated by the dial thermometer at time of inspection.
-20 °F
